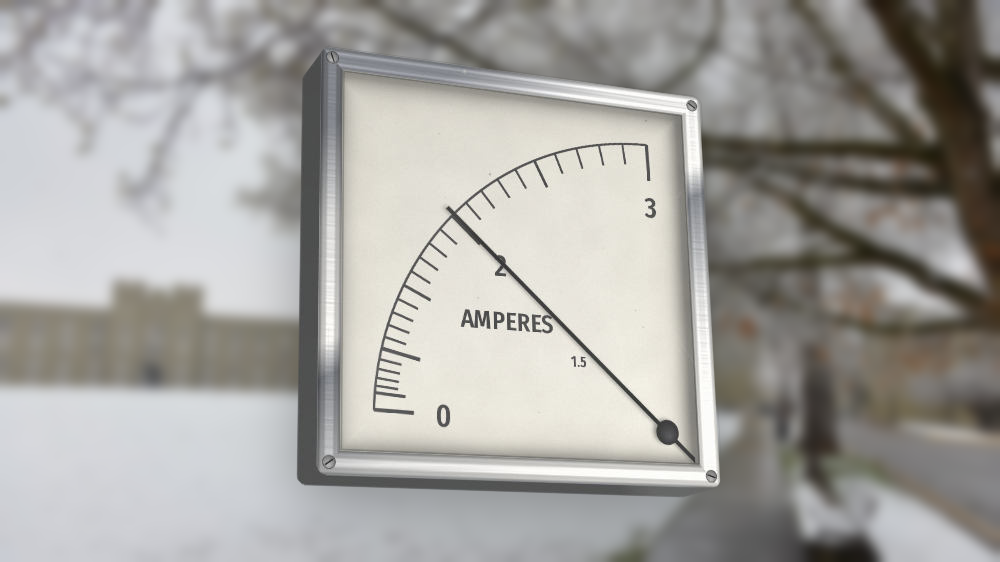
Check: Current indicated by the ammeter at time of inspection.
2 A
